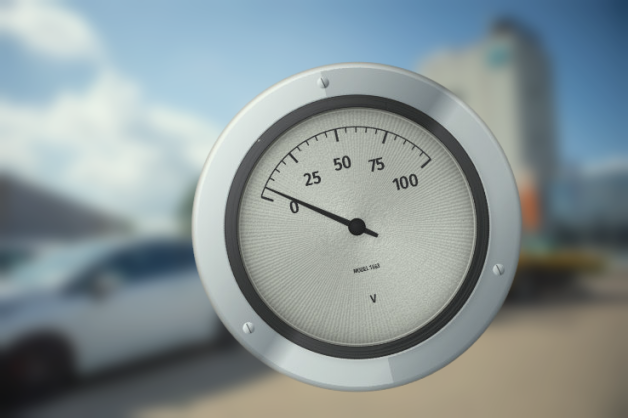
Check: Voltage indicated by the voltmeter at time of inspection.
5 V
